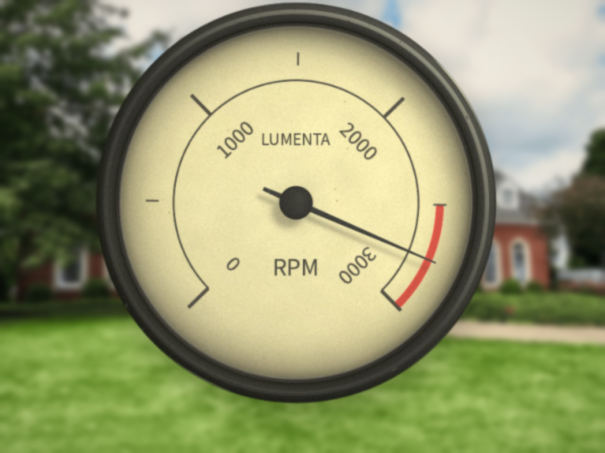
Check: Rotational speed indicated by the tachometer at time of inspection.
2750 rpm
